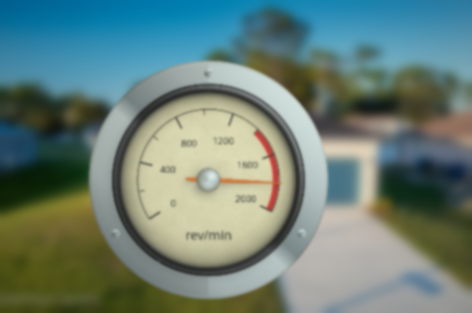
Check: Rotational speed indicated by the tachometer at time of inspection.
1800 rpm
